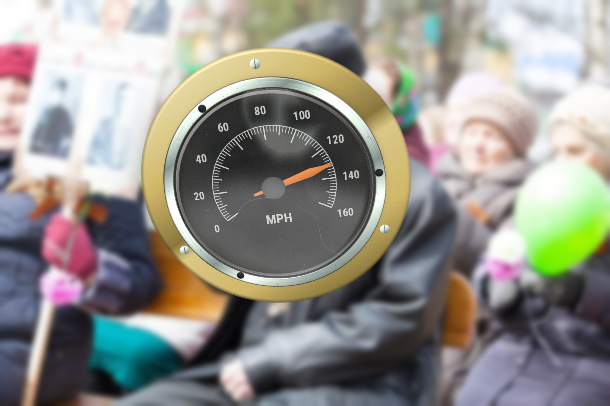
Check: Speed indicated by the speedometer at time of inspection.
130 mph
